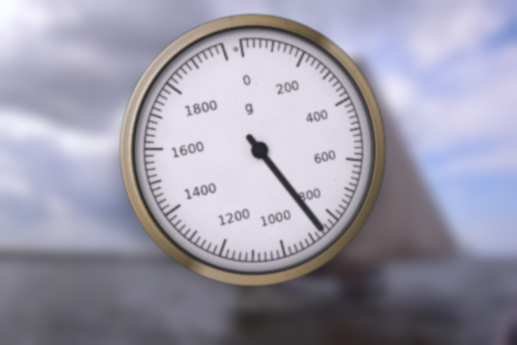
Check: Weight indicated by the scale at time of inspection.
860 g
